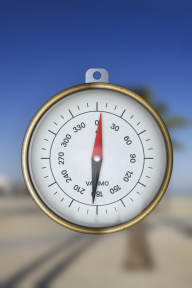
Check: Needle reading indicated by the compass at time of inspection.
5 °
